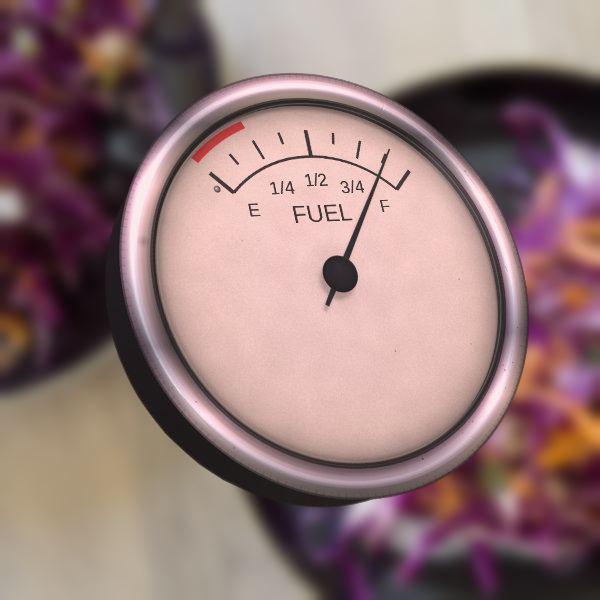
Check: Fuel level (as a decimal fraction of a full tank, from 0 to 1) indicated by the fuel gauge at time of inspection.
0.875
